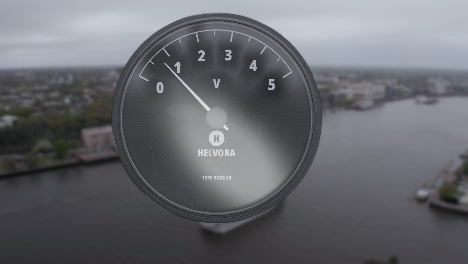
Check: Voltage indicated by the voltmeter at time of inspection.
0.75 V
